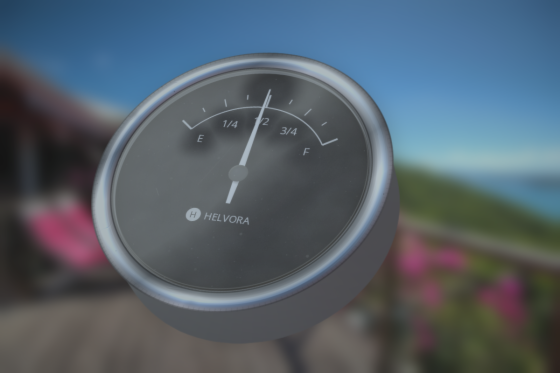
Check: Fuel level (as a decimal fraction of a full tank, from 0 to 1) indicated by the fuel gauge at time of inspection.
0.5
